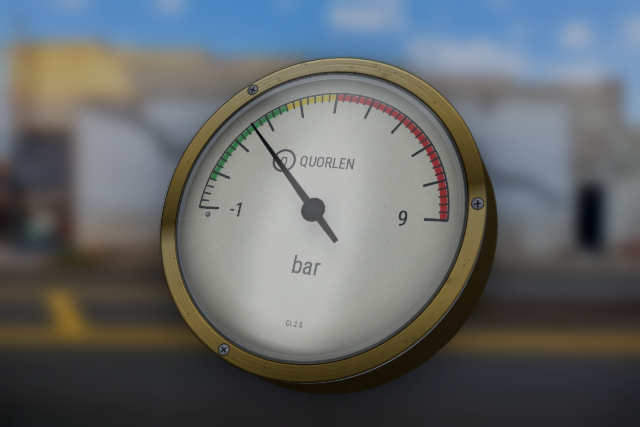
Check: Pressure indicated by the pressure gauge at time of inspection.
1.6 bar
